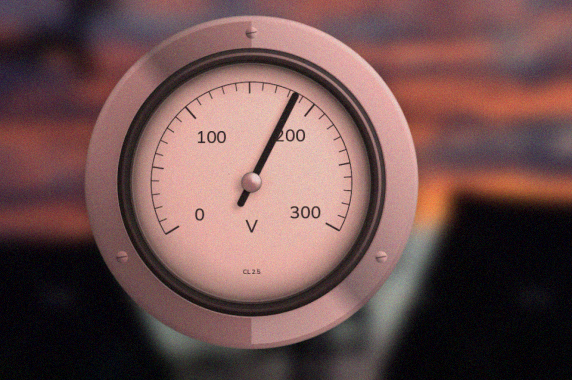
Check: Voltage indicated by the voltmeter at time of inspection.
185 V
